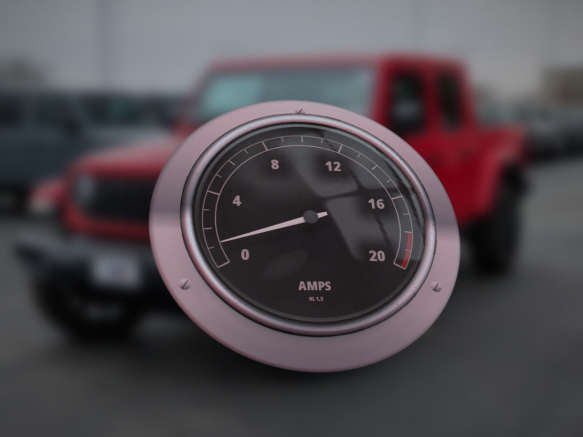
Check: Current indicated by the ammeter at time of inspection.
1 A
